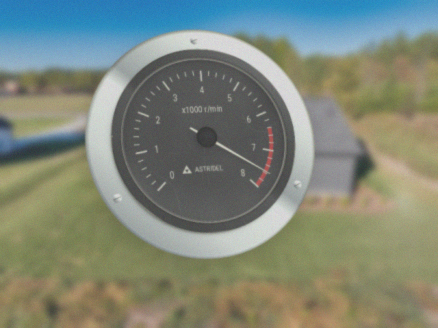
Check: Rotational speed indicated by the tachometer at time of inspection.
7600 rpm
